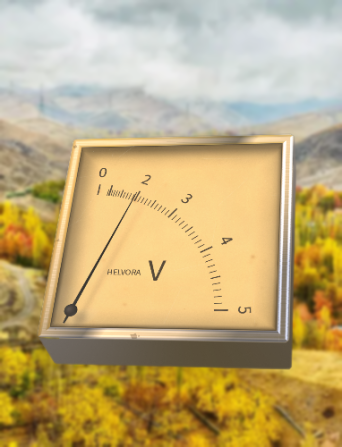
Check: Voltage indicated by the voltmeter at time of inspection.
2 V
